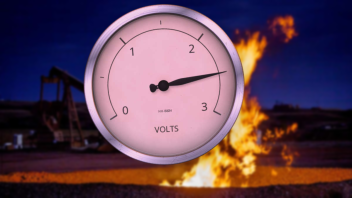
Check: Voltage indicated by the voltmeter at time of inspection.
2.5 V
